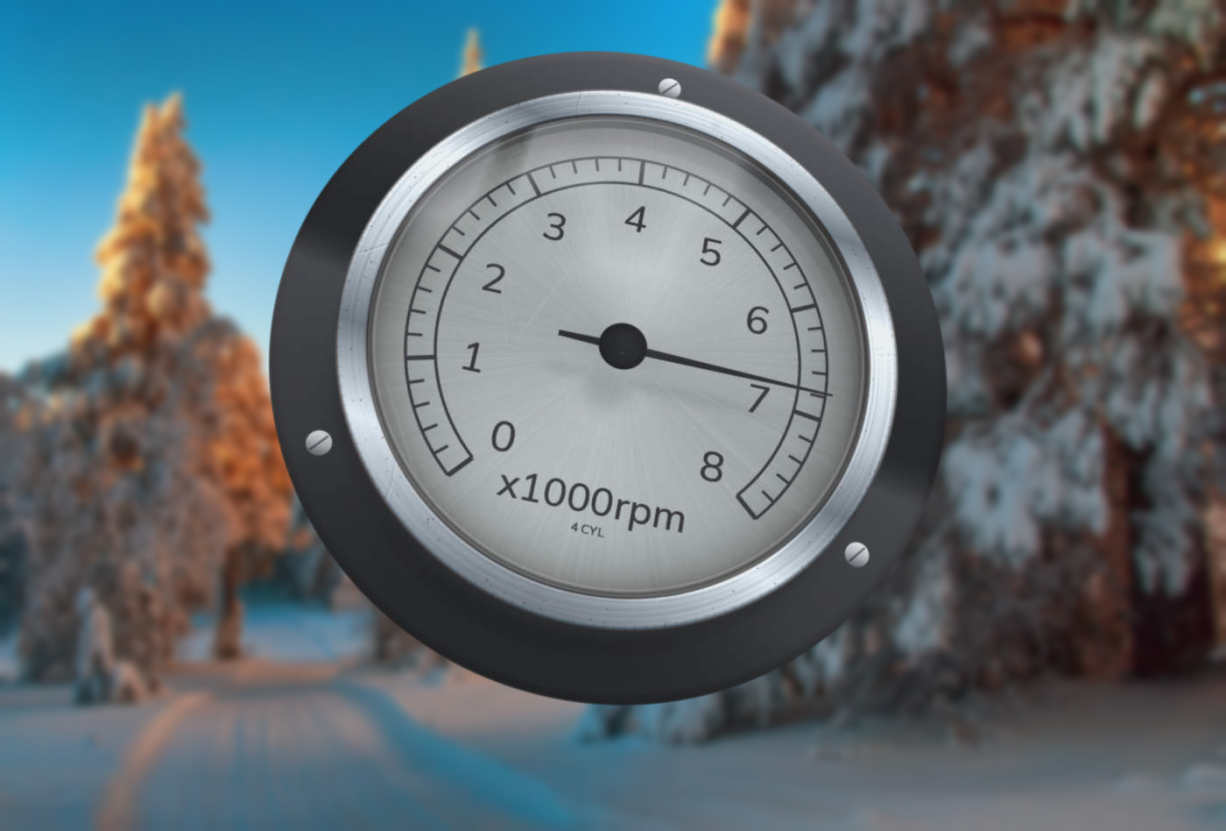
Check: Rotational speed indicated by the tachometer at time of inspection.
6800 rpm
